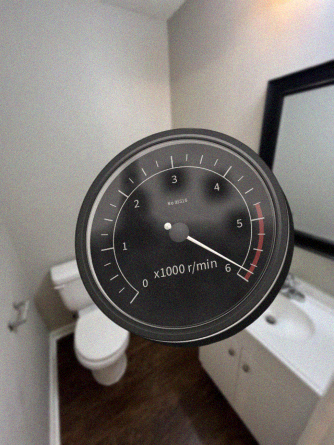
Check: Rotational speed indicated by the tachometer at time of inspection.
5875 rpm
